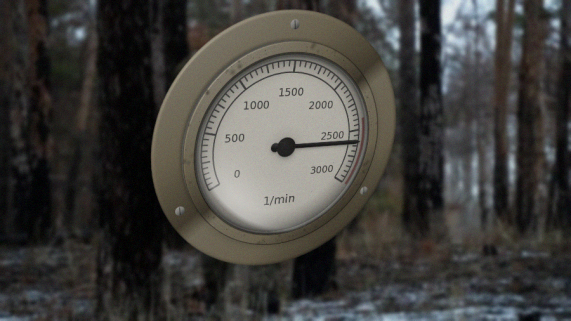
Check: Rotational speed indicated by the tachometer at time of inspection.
2600 rpm
